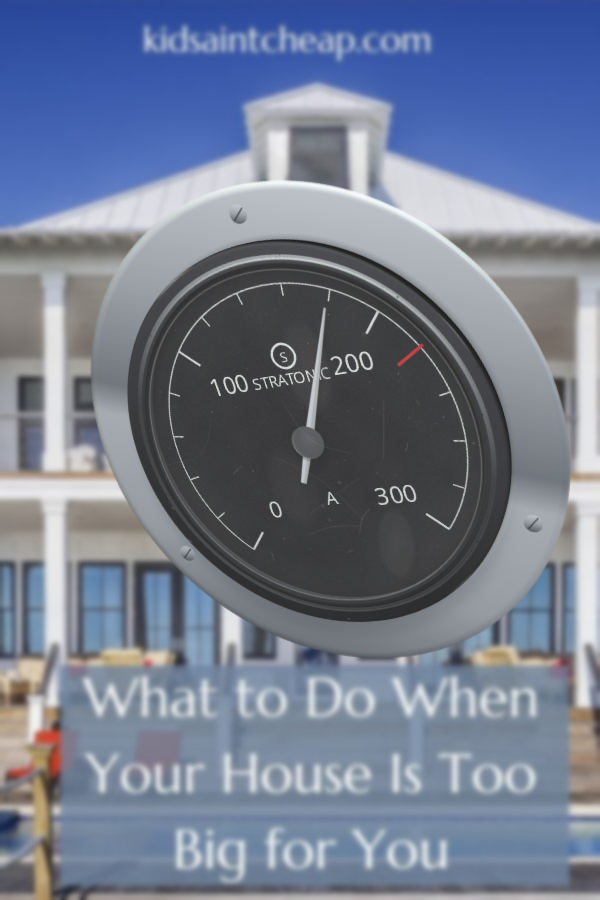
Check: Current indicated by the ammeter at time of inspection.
180 A
